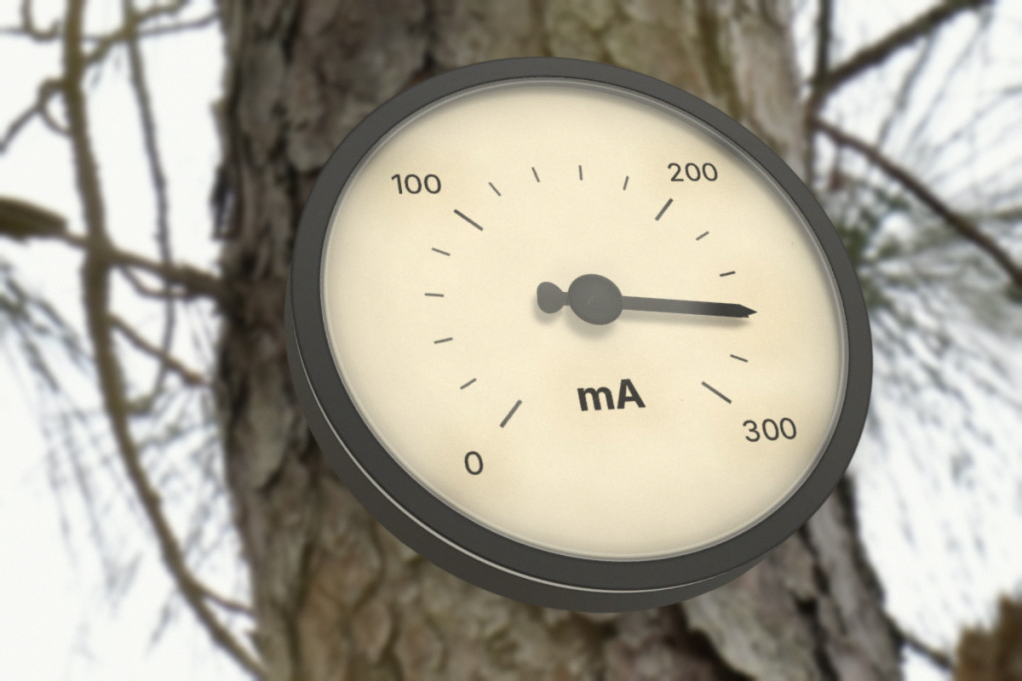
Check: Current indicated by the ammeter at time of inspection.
260 mA
